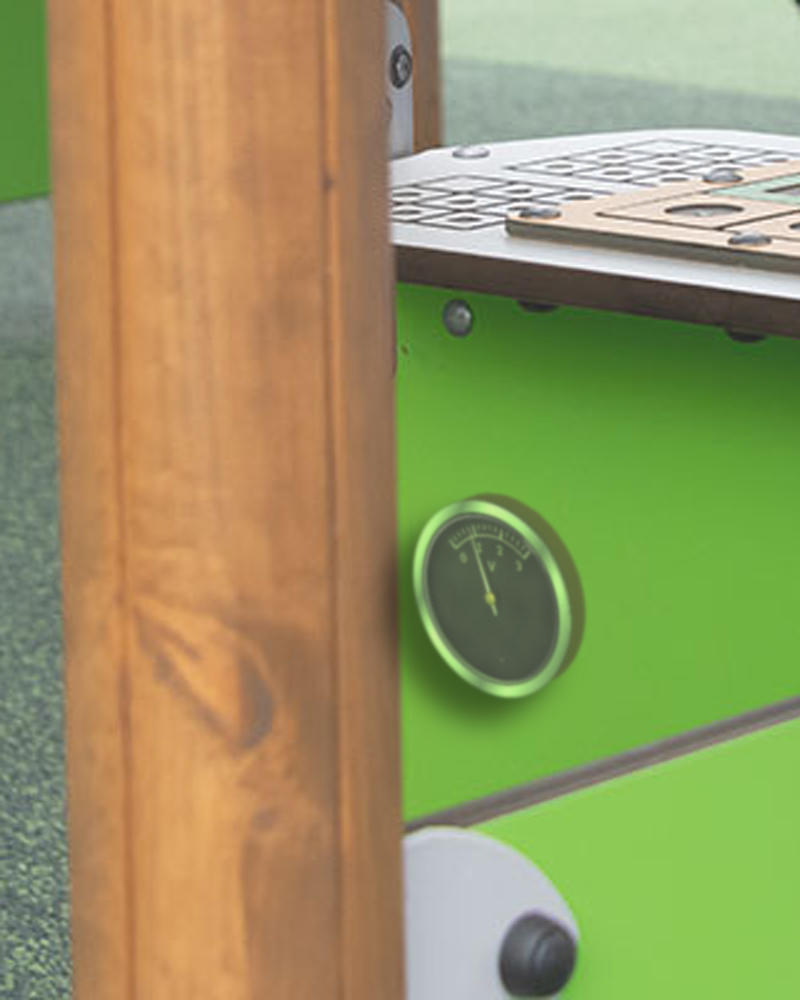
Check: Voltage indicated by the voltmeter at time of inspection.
1 V
